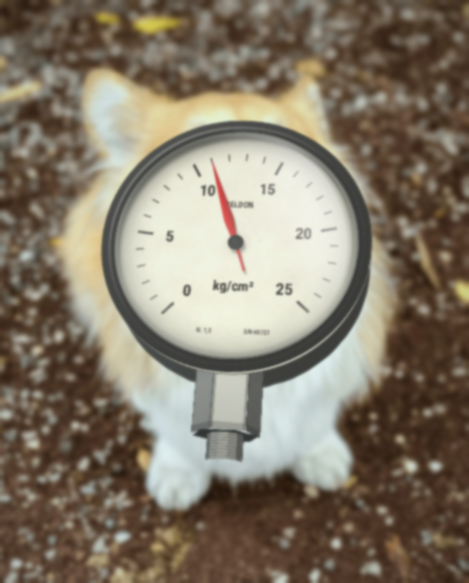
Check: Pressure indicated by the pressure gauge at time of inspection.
11 kg/cm²
